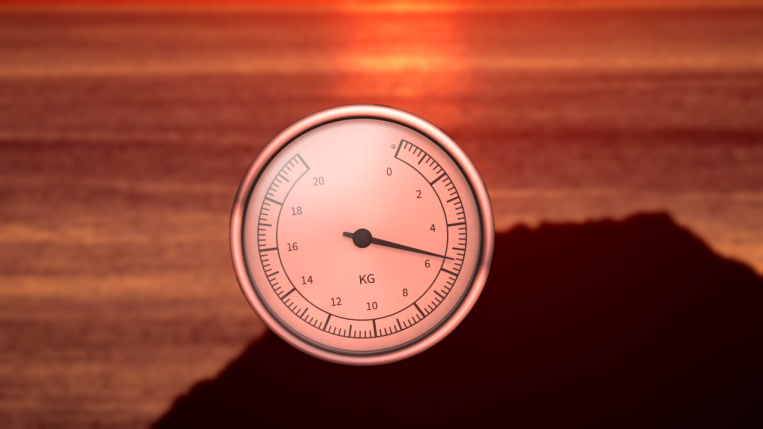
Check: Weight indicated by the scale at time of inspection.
5.4 kg
